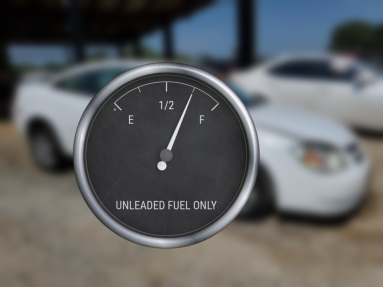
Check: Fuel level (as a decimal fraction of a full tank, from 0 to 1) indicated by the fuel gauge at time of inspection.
0.75
